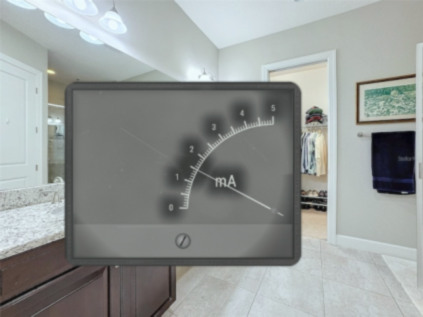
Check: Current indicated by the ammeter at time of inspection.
1.5 mA
